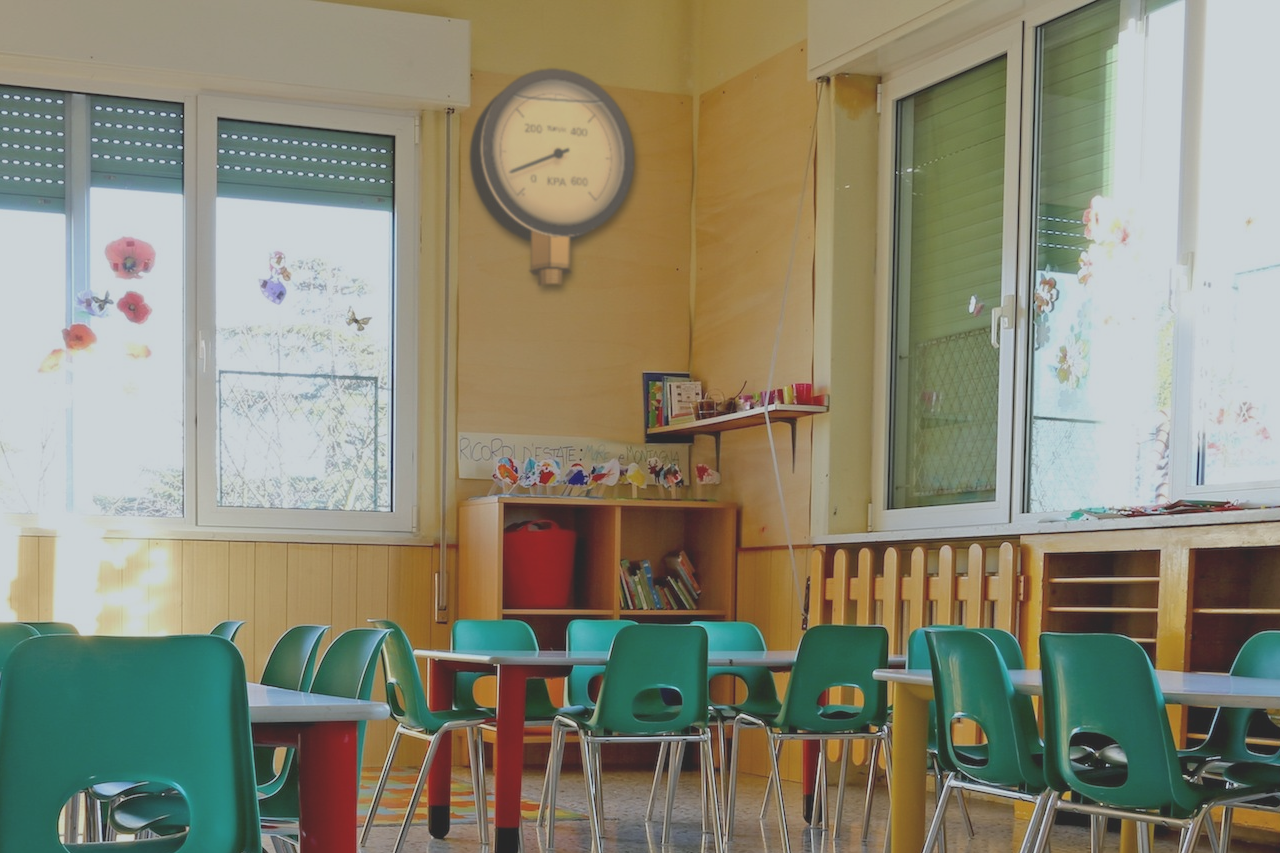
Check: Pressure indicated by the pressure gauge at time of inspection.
50 kPa
